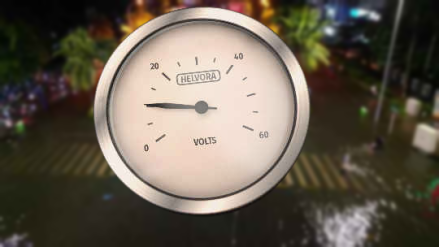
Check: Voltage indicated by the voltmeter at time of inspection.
10 V
